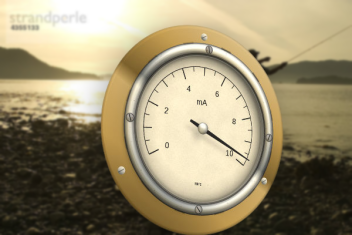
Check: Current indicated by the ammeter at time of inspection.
9.75 mA
